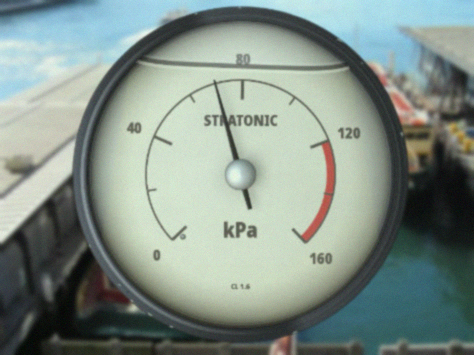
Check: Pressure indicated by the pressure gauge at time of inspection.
70 kPa
